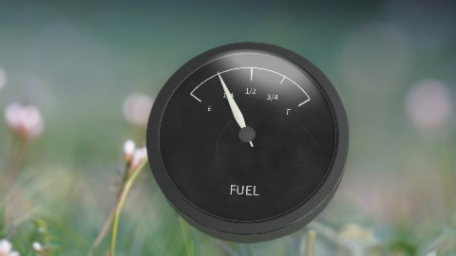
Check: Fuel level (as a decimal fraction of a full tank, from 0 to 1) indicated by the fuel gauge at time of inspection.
0.25
